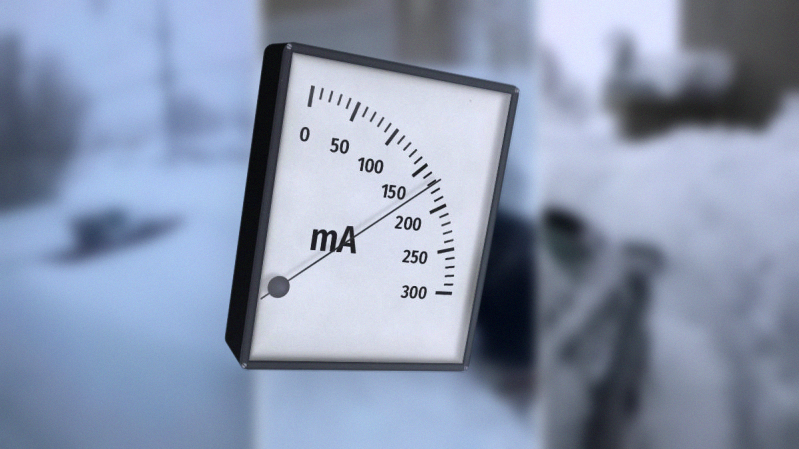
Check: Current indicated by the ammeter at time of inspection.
170 mA
